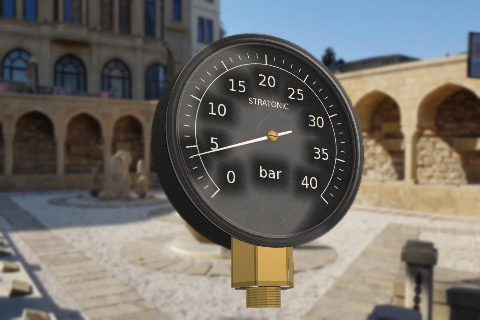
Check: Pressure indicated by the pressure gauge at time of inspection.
4 bar
